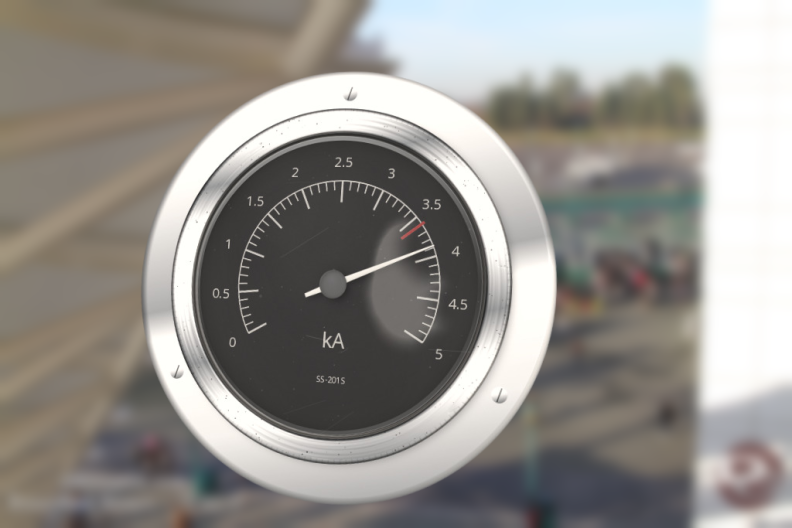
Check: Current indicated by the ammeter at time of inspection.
3.9 kA
